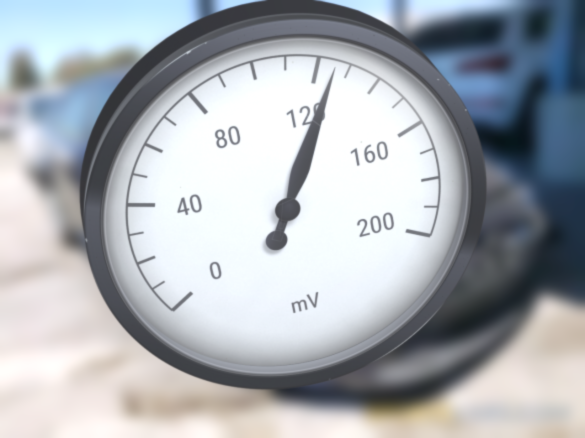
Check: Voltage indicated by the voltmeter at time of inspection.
125 mV
